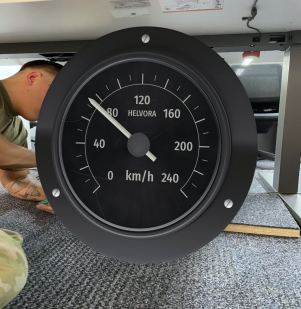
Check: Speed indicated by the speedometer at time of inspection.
75 km/h
